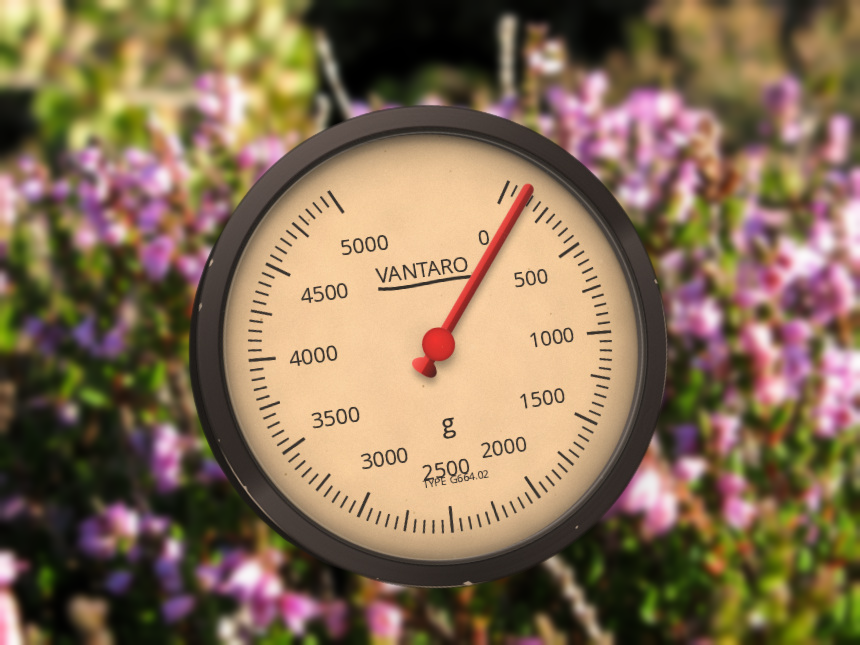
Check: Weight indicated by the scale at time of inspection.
100 g
